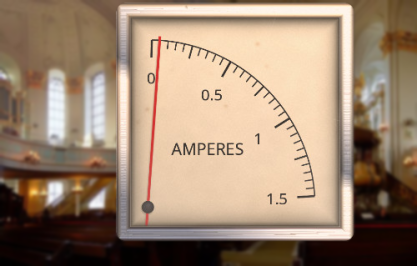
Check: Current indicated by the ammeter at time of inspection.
0.05 A
